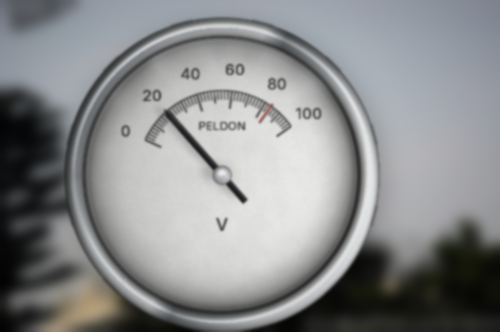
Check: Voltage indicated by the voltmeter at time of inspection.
20 V
